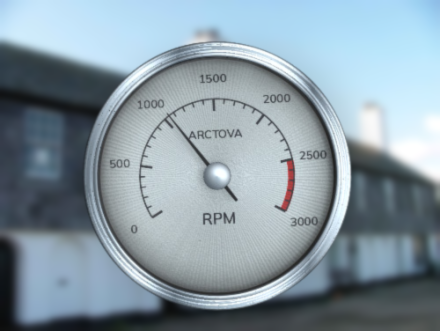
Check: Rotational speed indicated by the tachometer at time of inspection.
1050 rpm
